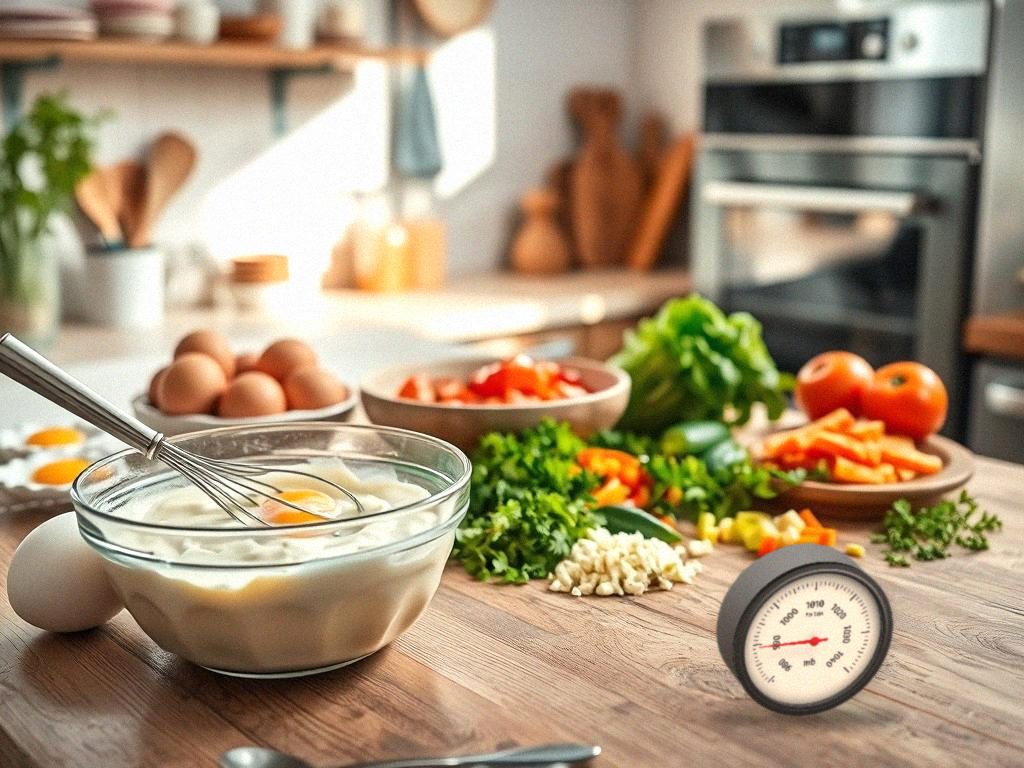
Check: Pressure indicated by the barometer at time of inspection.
990 mbar
